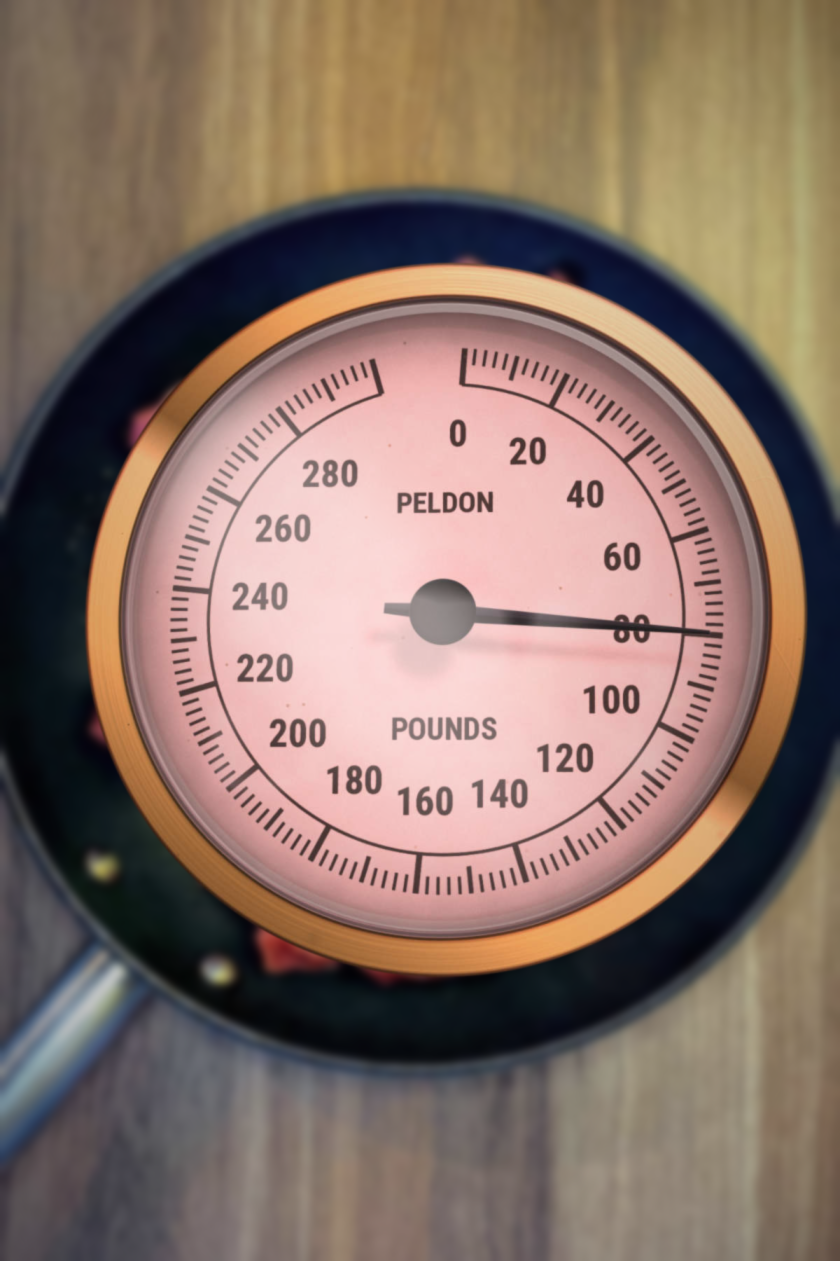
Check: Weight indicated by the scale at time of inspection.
80 lb
